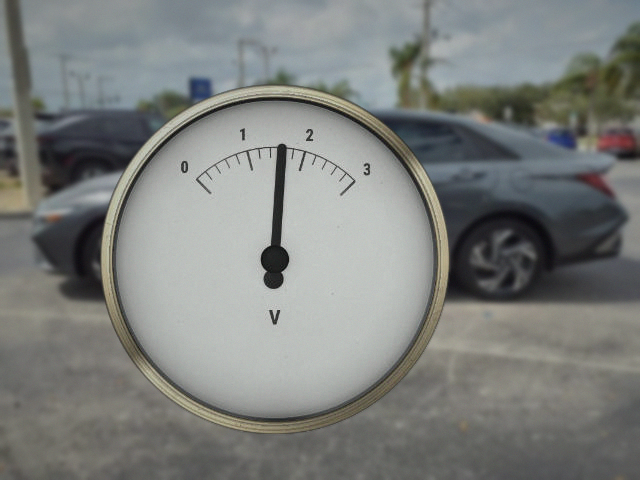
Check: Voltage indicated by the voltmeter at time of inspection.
1.6 V
